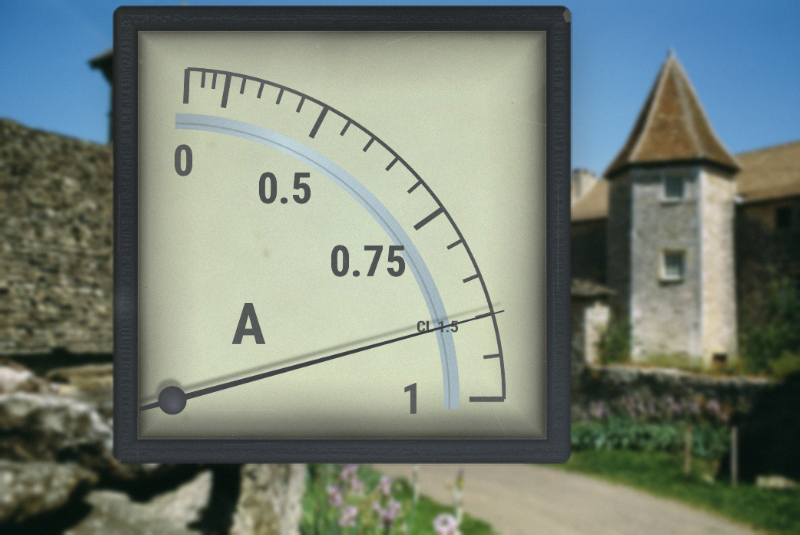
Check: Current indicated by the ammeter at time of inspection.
0.9 A
